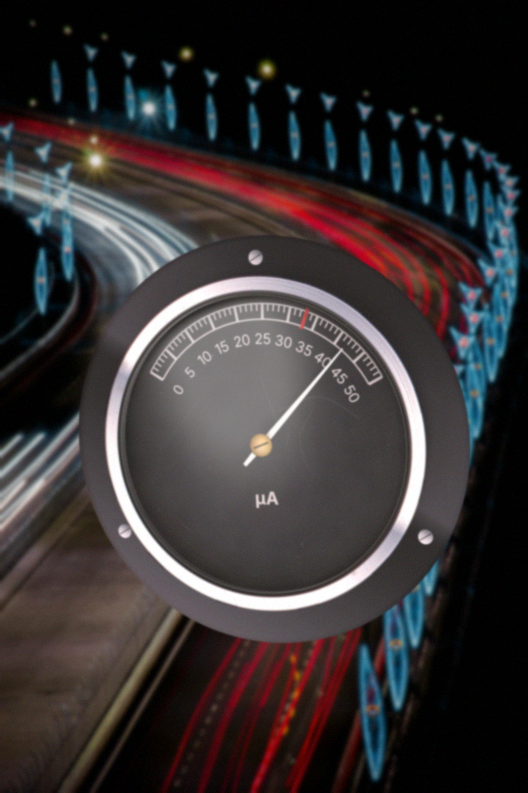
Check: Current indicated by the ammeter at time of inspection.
42 µA
